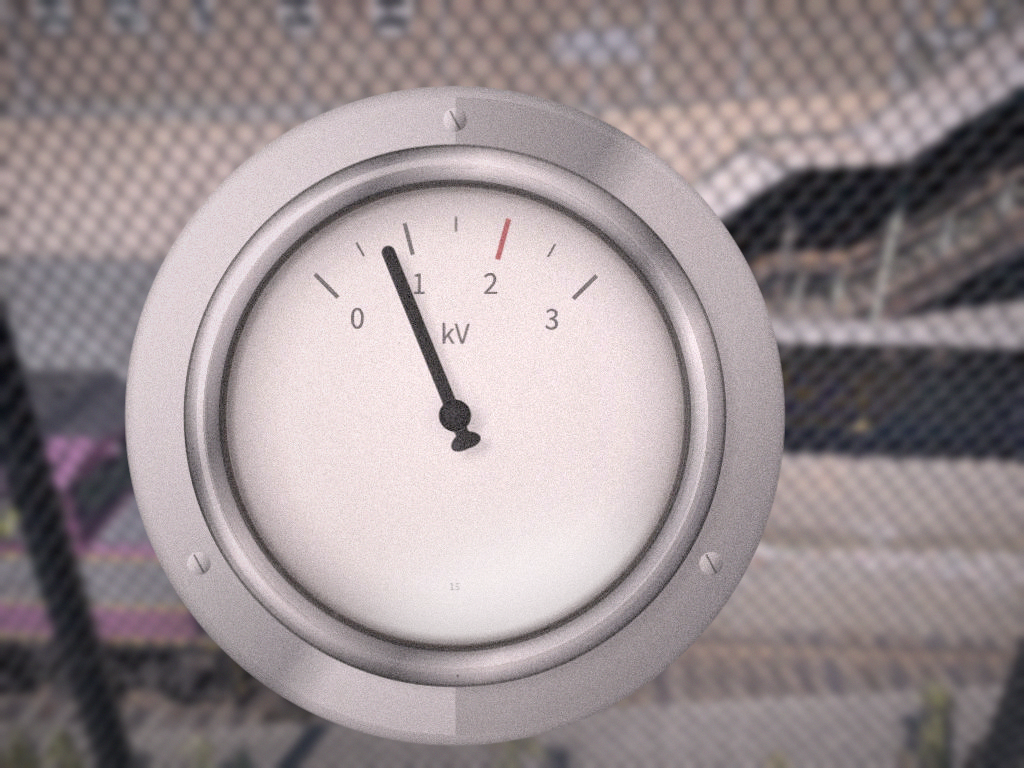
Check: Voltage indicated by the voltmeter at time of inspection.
0.75 kV
